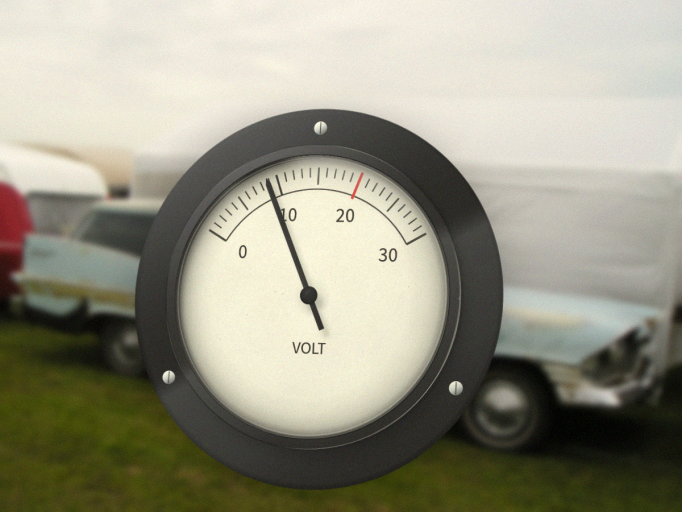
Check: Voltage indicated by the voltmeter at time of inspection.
9 V
